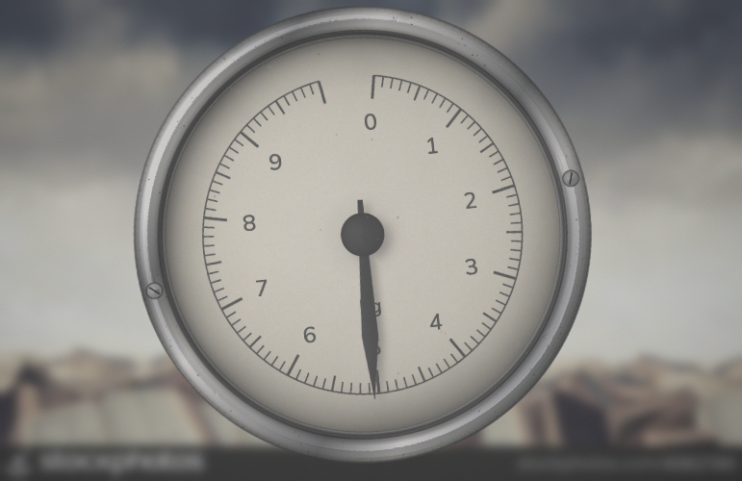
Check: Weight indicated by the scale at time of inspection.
5.05 kg
